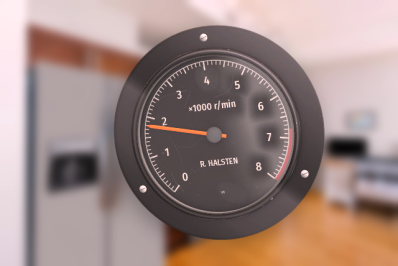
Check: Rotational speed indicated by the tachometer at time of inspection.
1800 rpm
